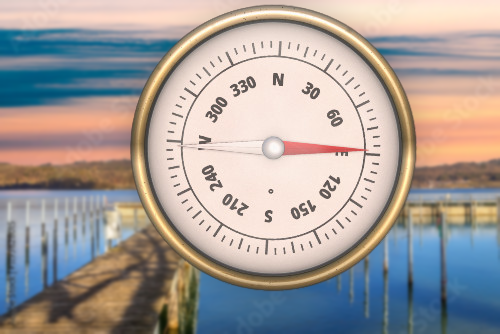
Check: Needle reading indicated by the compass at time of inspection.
87.5 °
